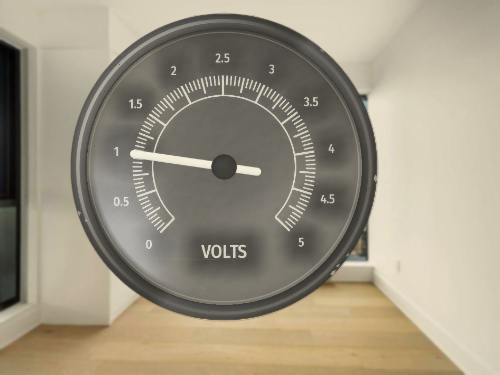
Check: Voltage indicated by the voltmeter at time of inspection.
1 V
